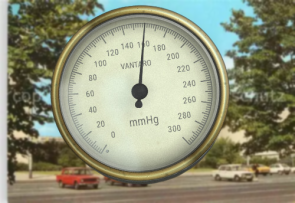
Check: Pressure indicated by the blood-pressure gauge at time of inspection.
160 mmHg
